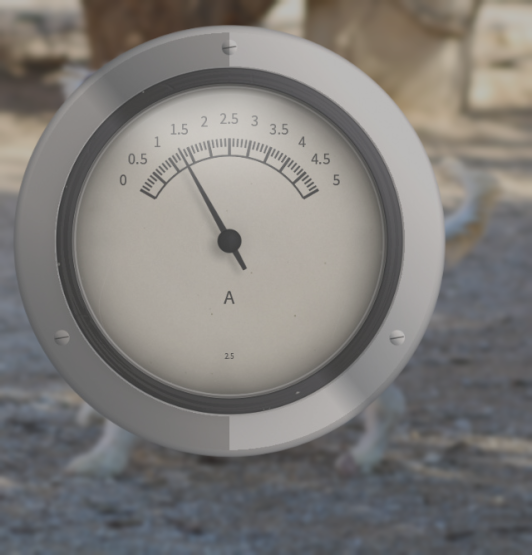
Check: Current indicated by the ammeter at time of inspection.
1.3 A
